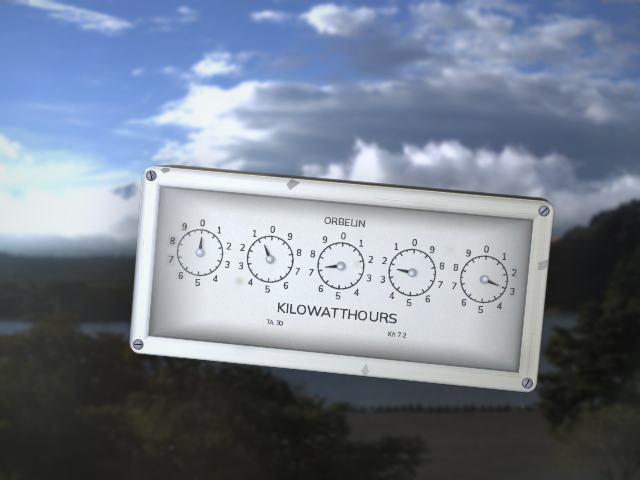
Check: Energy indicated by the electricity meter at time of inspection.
723 kWh
